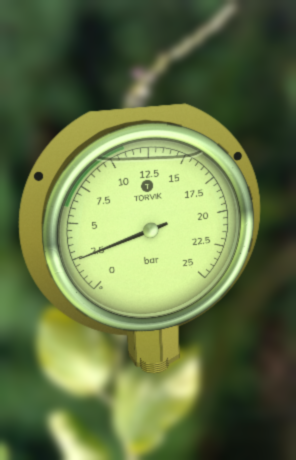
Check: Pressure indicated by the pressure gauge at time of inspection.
2.5 bar
